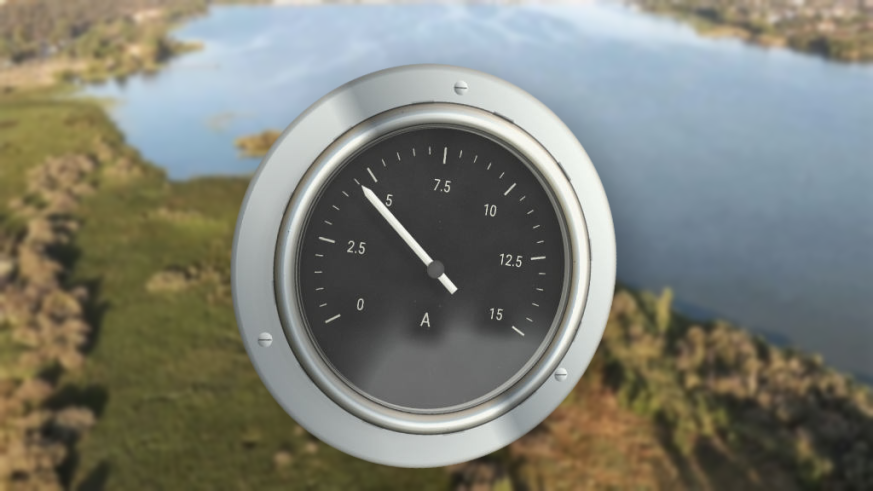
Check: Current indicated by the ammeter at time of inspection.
4.5 A
